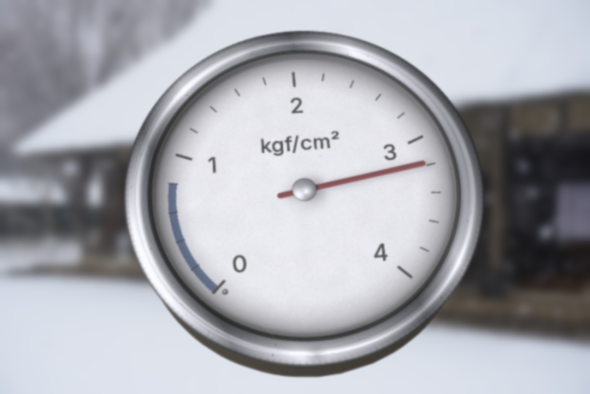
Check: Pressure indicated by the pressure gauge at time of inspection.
3.2 kg/cm²
